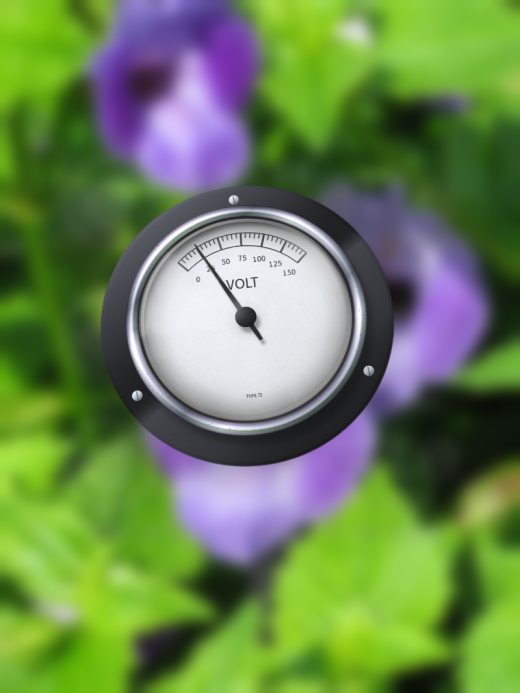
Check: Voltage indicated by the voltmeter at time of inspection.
25 V
